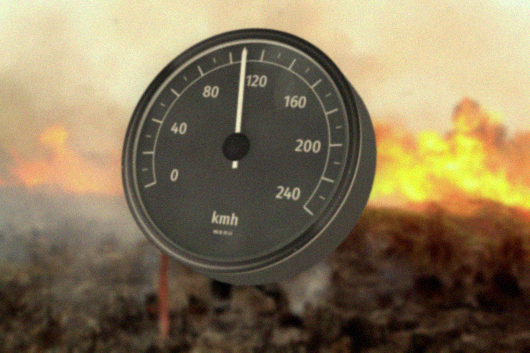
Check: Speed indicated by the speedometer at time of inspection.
110 km/h
